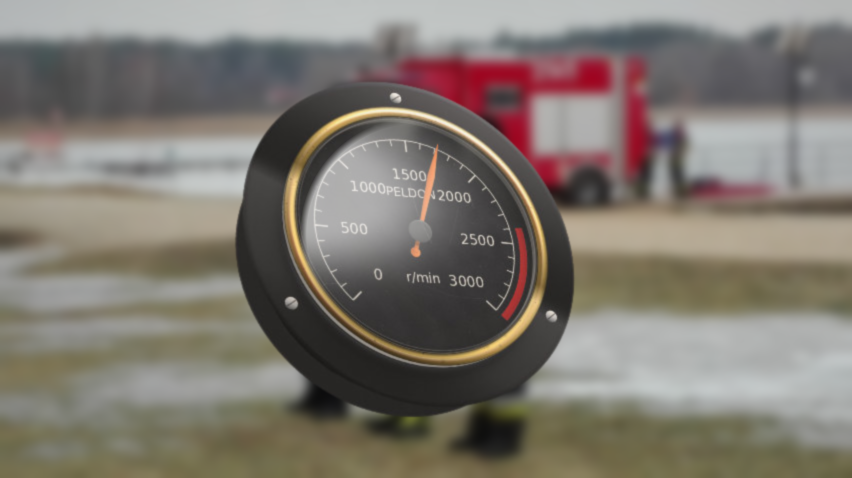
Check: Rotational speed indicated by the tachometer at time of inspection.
1700 rpm
